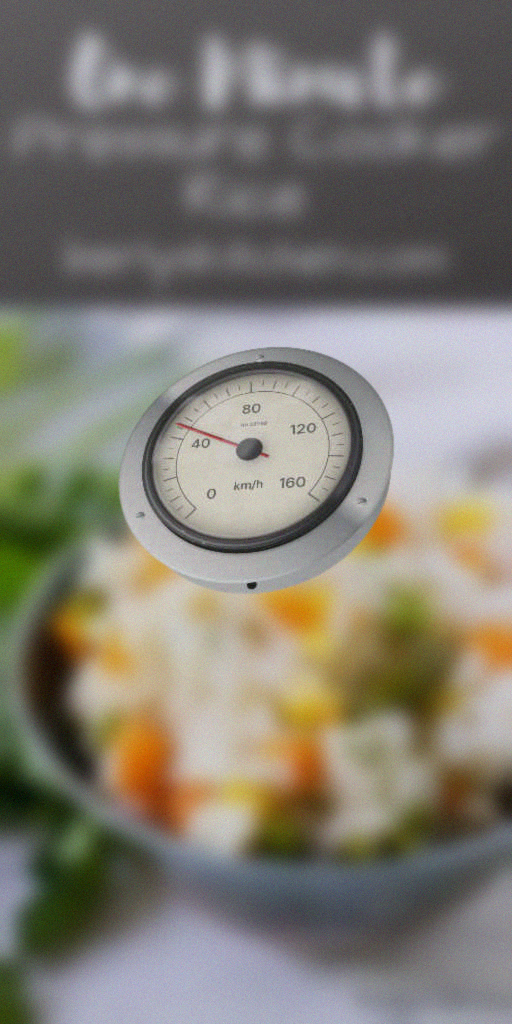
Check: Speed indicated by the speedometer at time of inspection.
45 km/h
